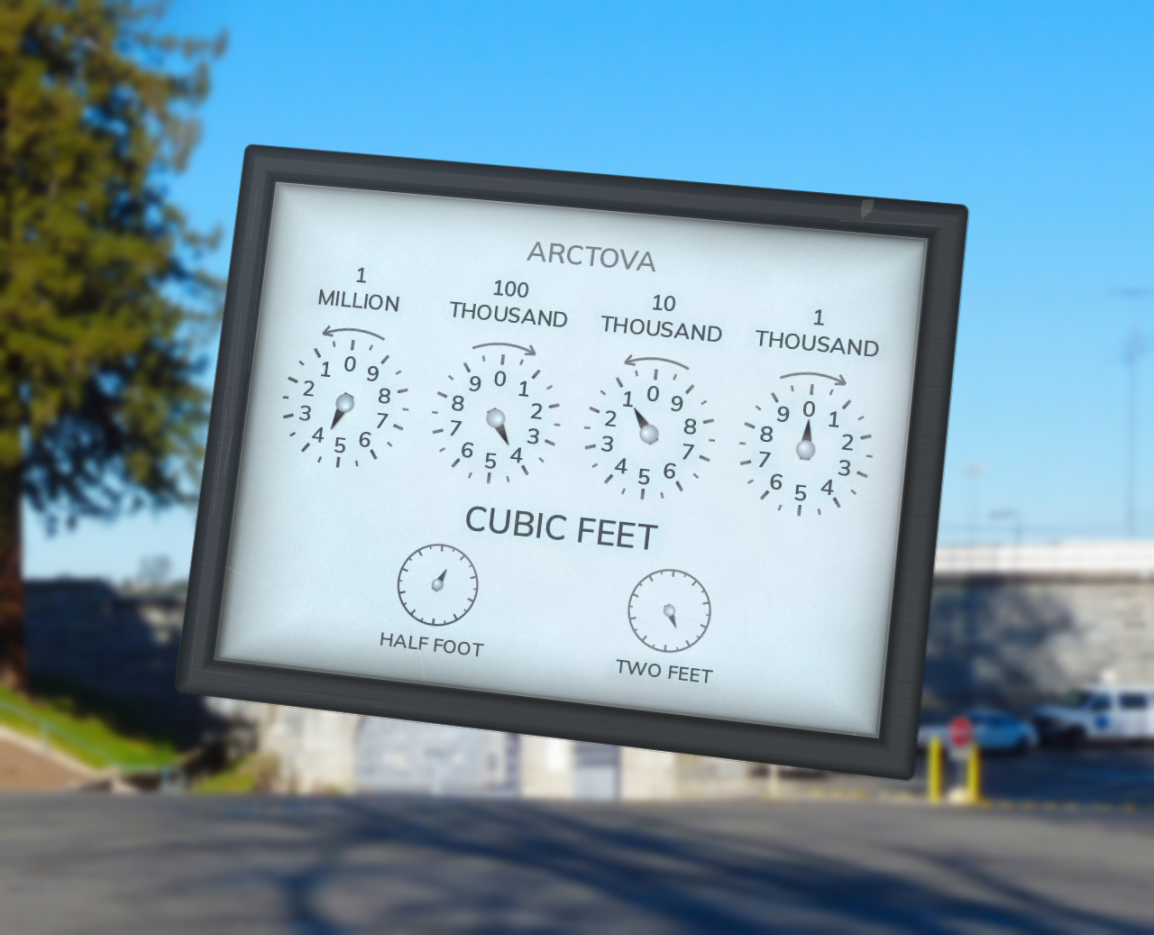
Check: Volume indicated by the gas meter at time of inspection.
441000 ft³
